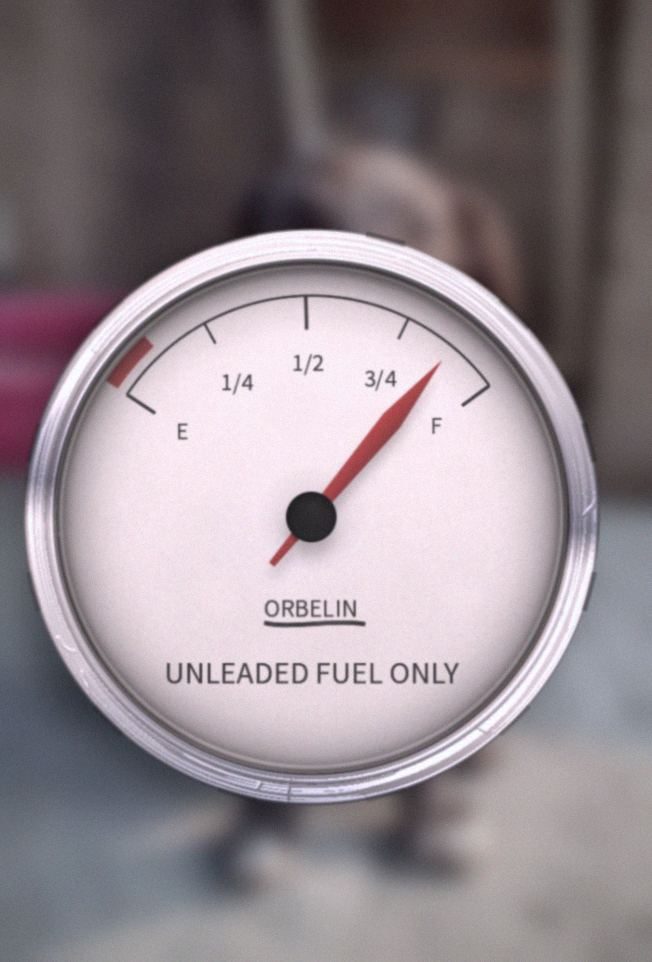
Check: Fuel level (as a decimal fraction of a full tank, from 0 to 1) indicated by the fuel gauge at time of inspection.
0.875
